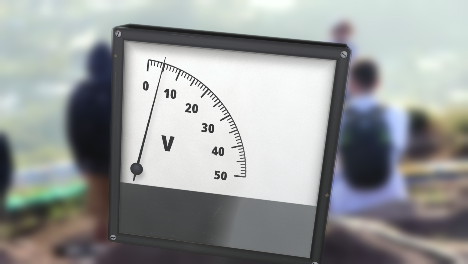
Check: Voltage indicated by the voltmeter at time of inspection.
5 V
